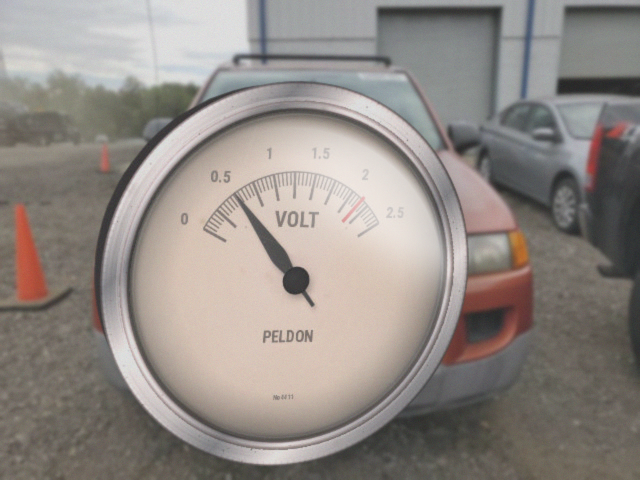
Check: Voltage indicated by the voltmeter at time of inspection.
0.5 V
